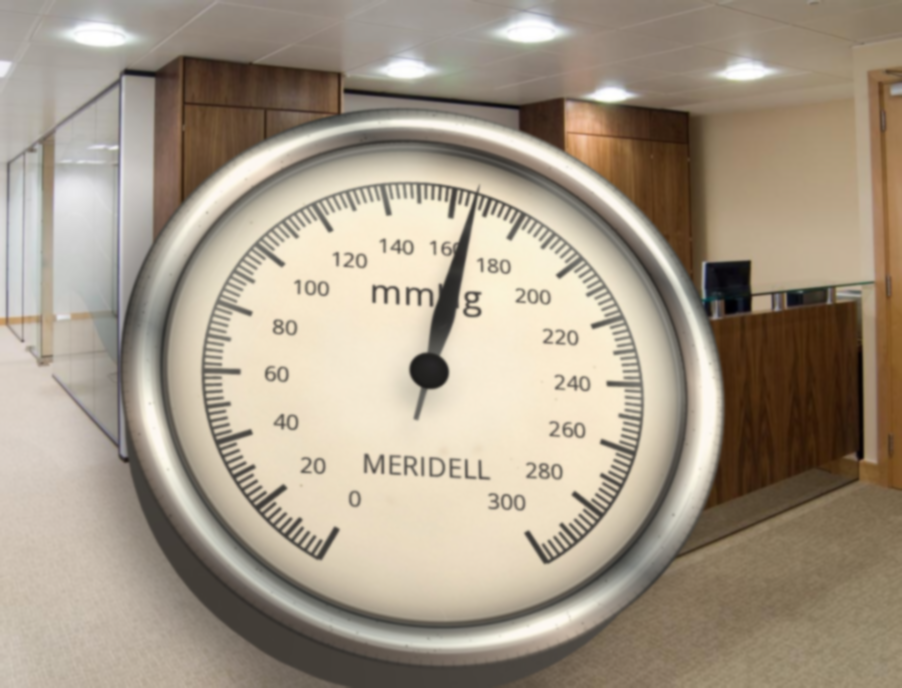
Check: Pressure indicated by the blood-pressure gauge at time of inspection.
166 mmHg
